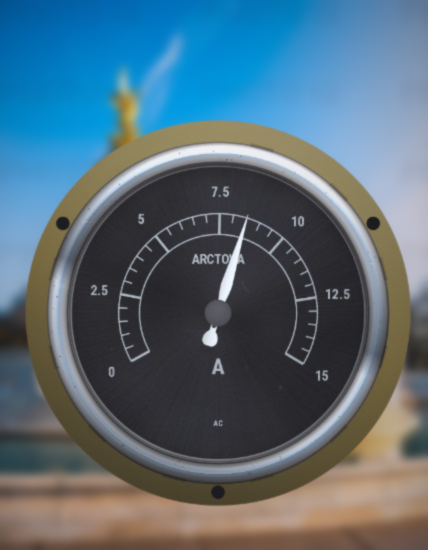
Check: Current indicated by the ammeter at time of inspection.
8.5 A
